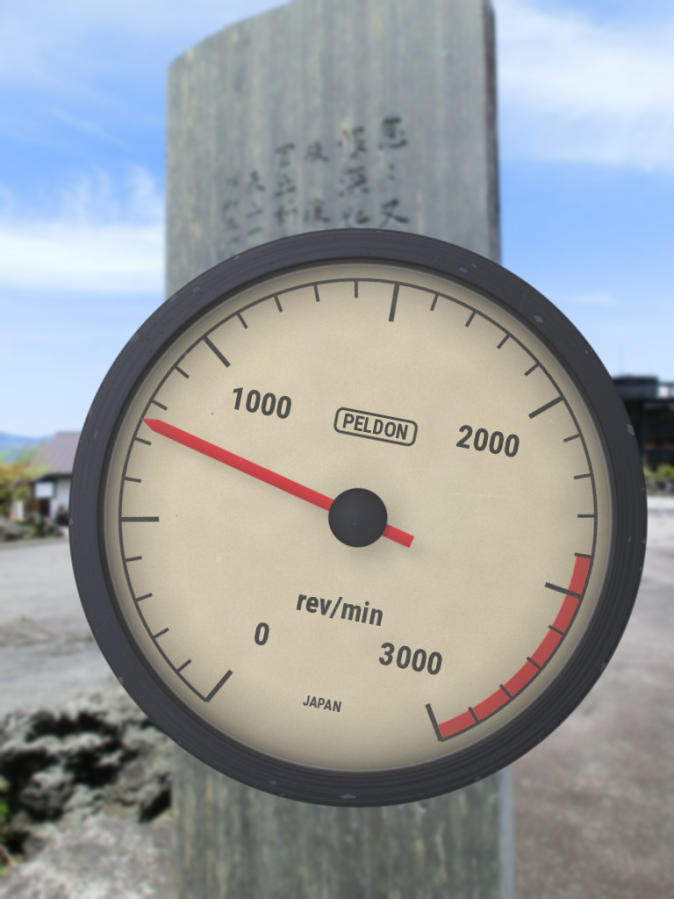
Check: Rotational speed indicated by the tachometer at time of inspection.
750 rpm
